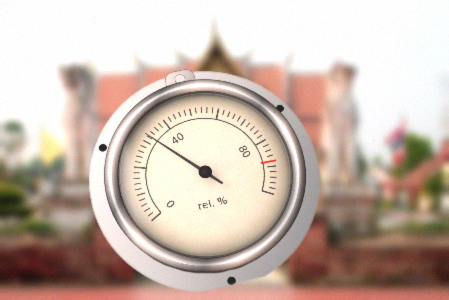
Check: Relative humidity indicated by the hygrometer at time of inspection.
32 %
